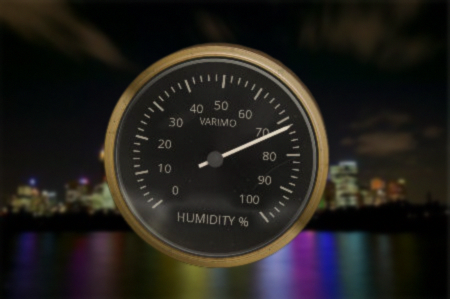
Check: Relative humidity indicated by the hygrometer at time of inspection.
72 %
